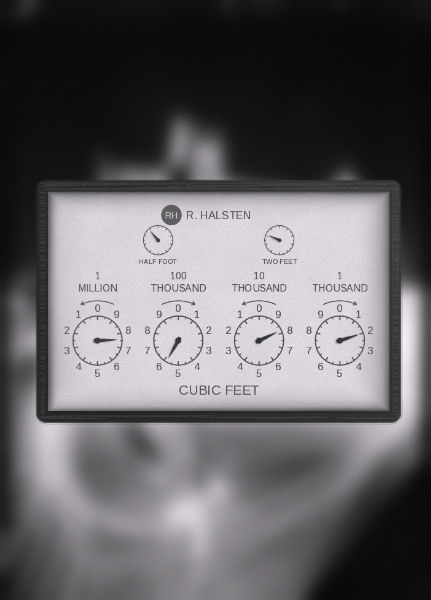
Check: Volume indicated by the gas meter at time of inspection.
758200 ft³
